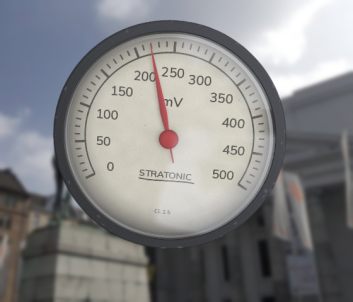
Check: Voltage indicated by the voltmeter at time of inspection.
220 mV
